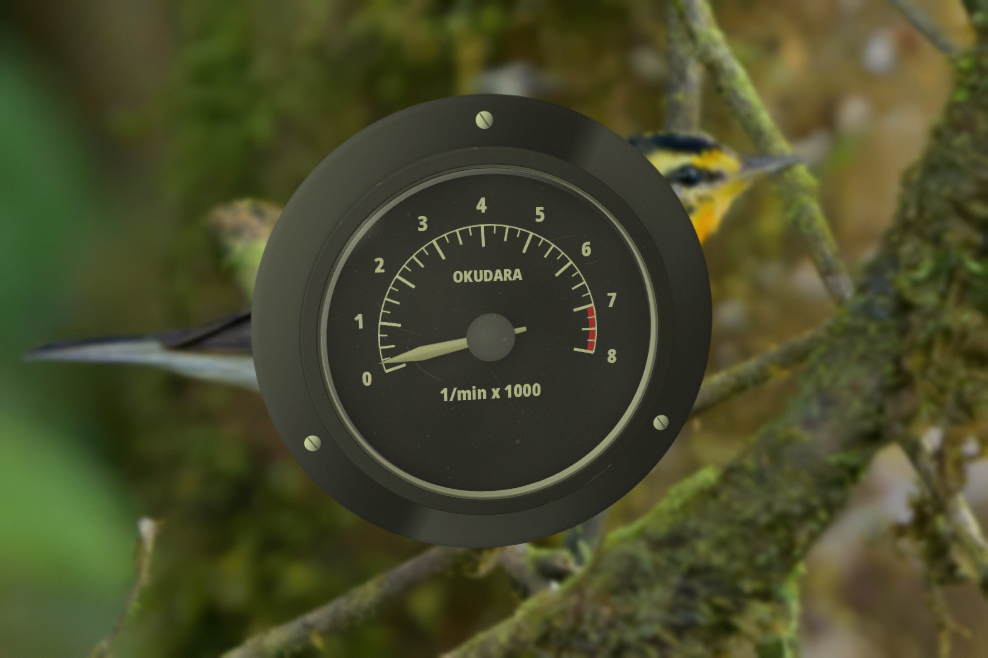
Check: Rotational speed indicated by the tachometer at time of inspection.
250 rpm
